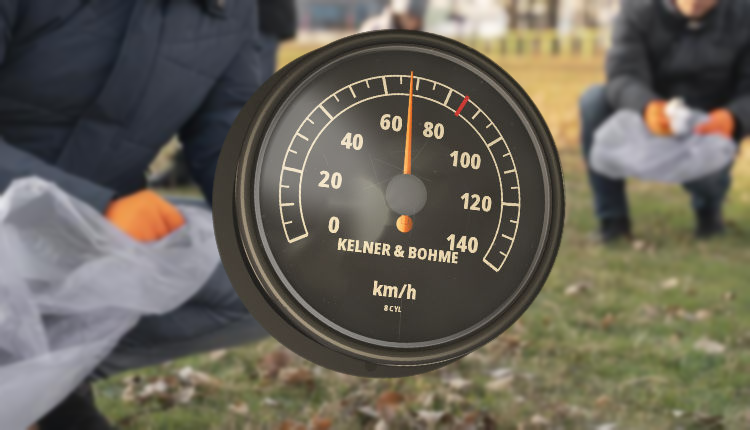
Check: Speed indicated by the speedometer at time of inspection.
67.5 km/h
